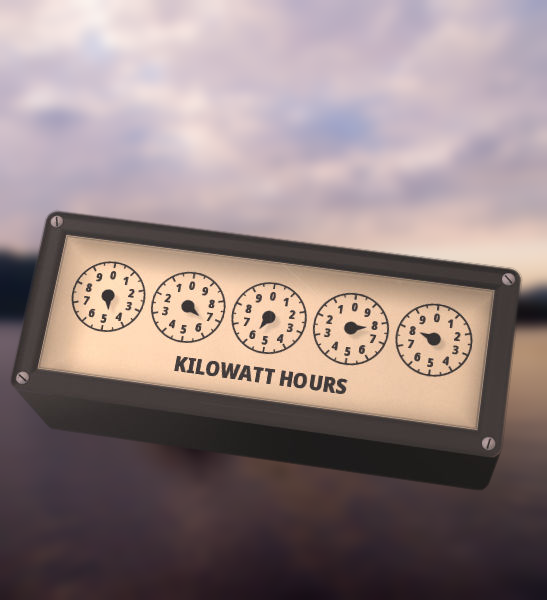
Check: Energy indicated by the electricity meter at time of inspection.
46578 kWh
